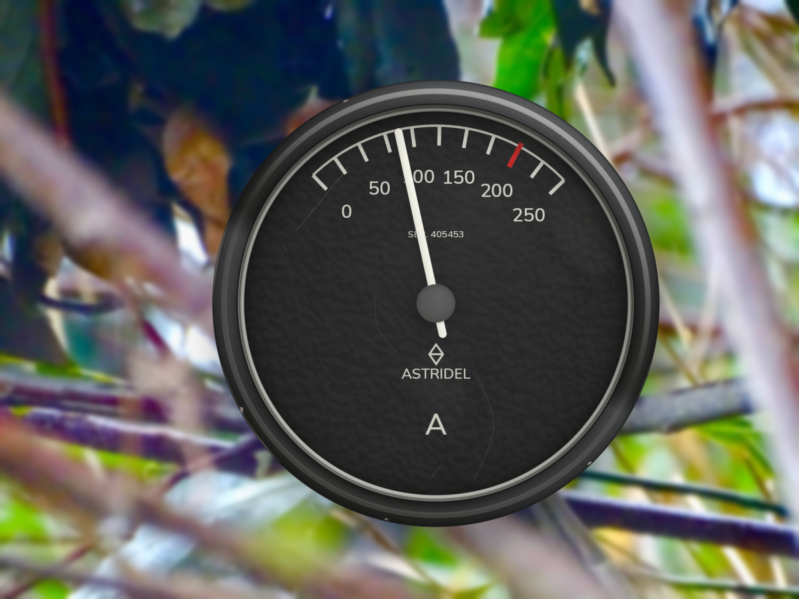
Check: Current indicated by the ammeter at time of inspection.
87.5 A
